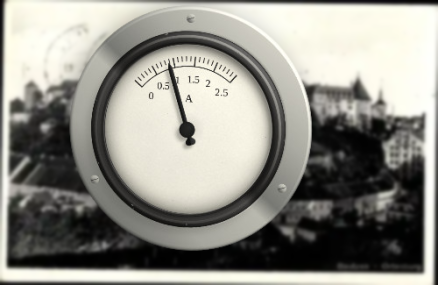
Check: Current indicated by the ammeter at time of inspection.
0.9 A
